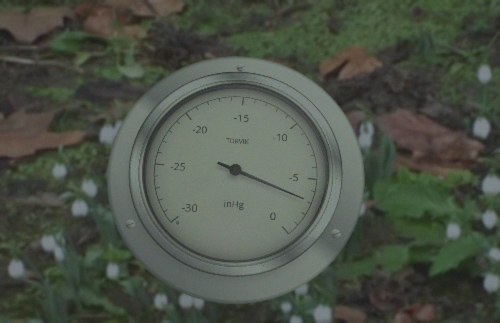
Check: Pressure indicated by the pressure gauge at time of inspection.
-3 inHg
